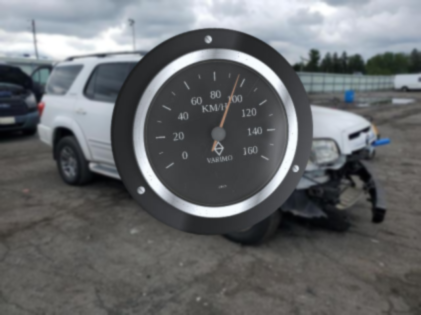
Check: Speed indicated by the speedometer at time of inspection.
95 km/h
